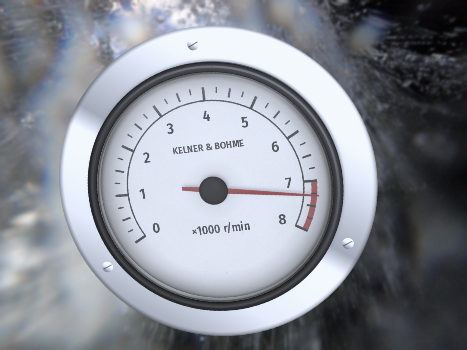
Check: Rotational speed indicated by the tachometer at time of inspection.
7250 rpm
